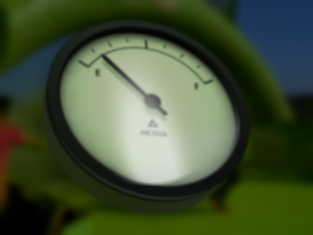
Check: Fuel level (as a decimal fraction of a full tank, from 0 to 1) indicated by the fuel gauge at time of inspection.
0.125
